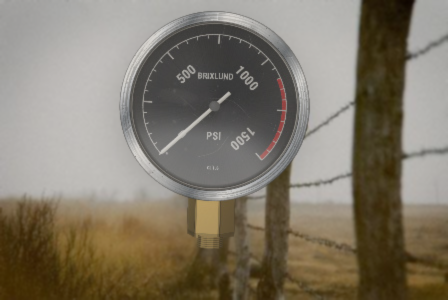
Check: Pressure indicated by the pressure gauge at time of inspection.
0 psi
